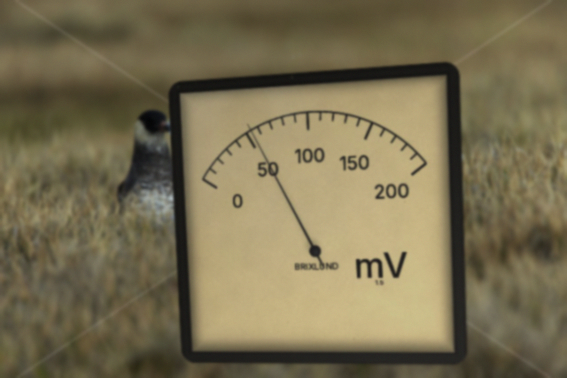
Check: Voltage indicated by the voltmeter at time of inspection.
55 mV
